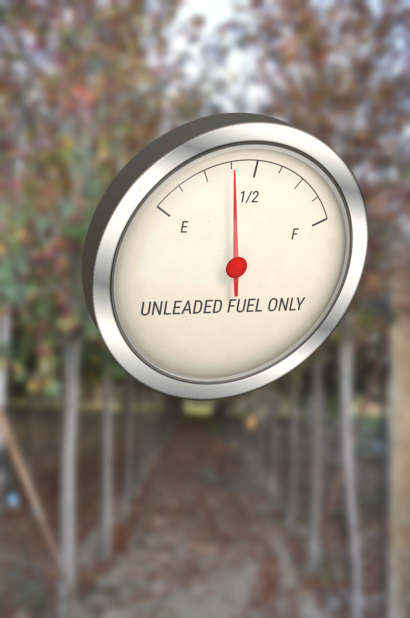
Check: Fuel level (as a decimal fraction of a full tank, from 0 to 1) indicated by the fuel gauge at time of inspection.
0.375
